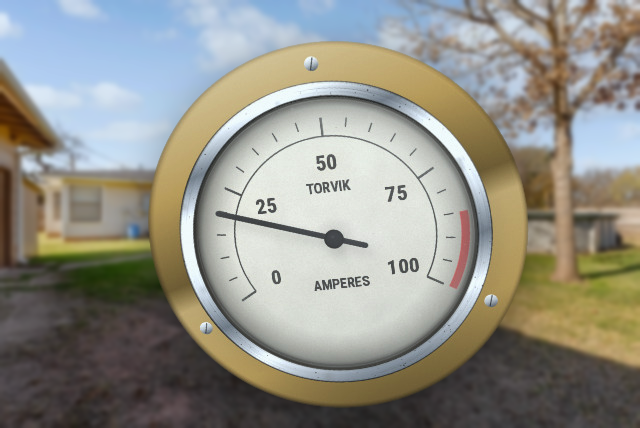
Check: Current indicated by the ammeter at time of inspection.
20 A
